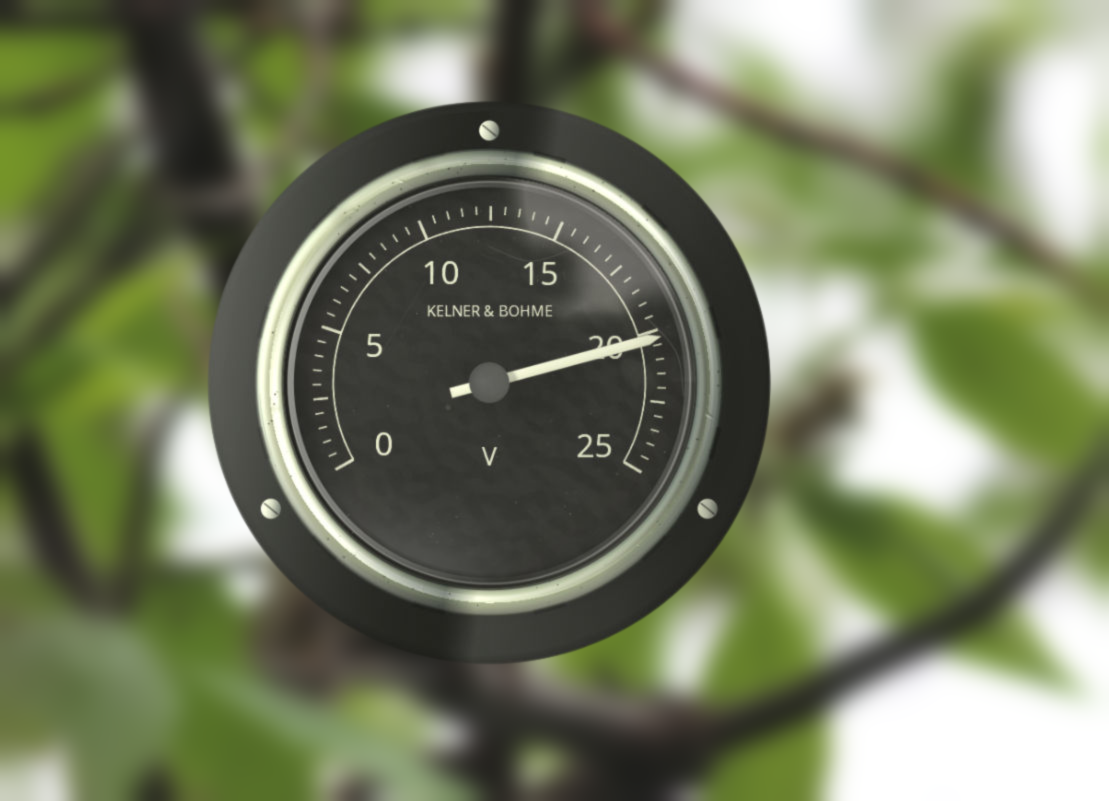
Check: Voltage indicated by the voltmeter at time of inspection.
20.25 V
